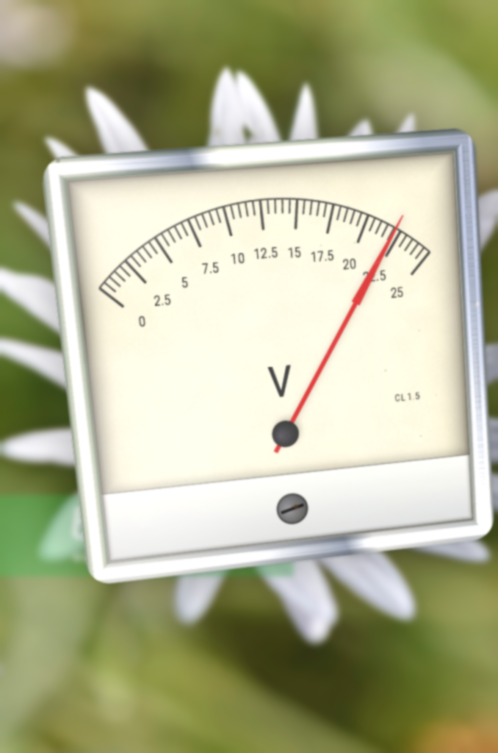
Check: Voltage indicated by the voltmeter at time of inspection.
22 V
